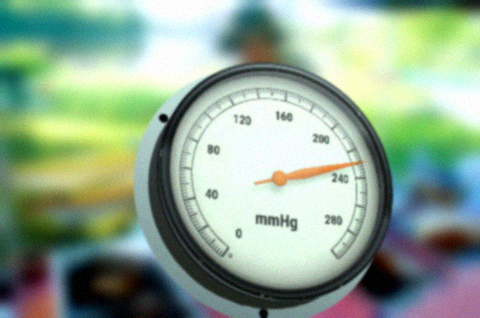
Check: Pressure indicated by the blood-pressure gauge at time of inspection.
230 mmHg
